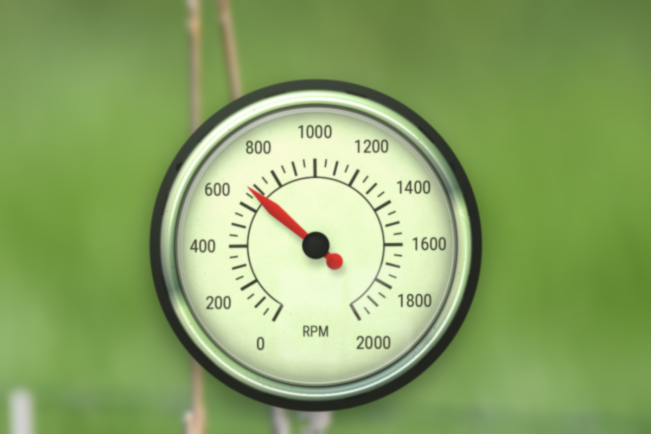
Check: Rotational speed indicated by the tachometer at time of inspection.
675 rpm
